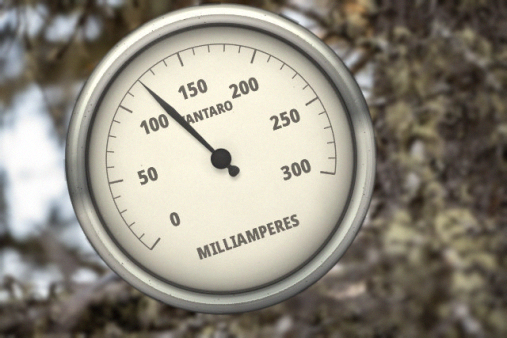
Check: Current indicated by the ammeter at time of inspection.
120 mA
